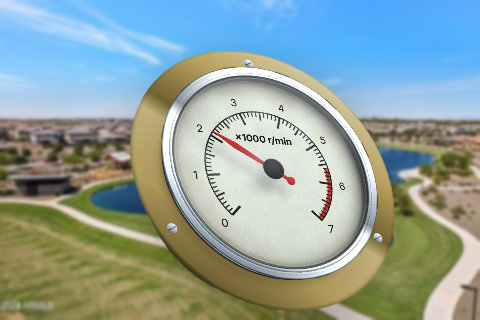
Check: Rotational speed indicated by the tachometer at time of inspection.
2000 rpm
